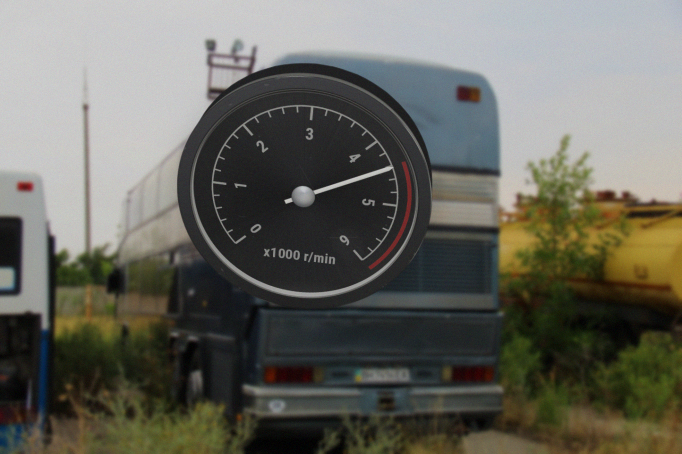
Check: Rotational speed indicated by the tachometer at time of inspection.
4400 rpm
